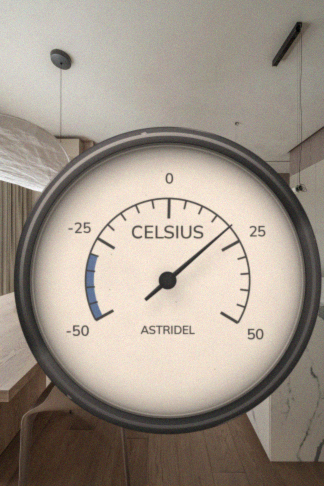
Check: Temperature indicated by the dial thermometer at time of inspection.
20 °C
